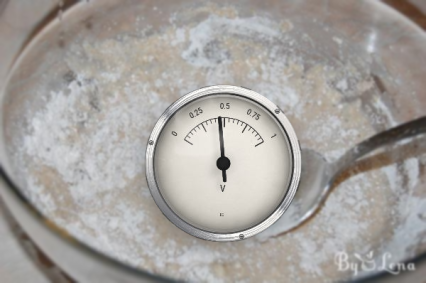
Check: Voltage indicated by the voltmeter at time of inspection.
0.45 V
